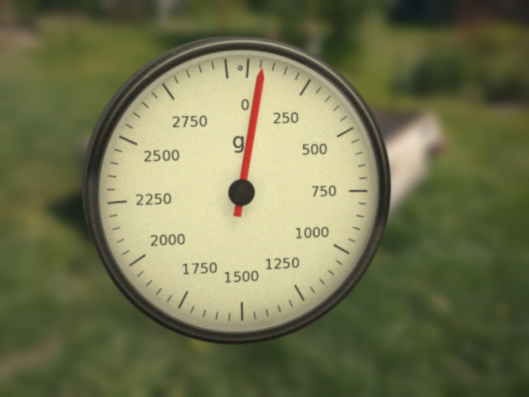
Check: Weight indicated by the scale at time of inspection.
50 g
